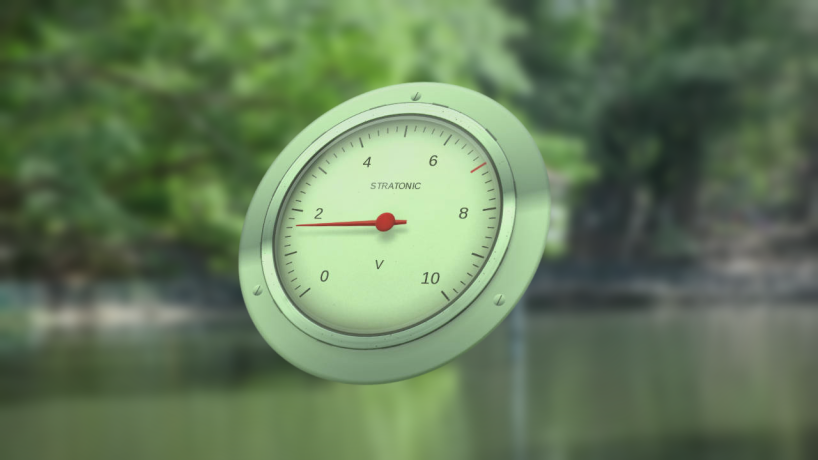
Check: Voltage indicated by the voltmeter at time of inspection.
1.6 V
